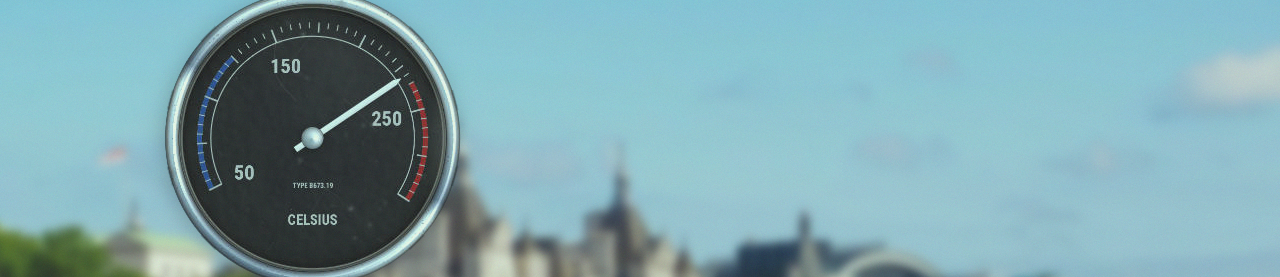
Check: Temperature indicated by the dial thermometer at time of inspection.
230 °C
